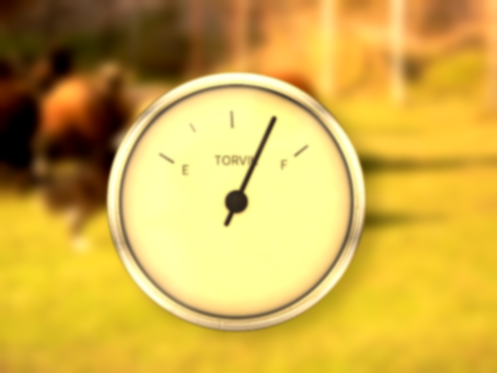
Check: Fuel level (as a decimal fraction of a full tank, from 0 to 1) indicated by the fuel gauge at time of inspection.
0.75
